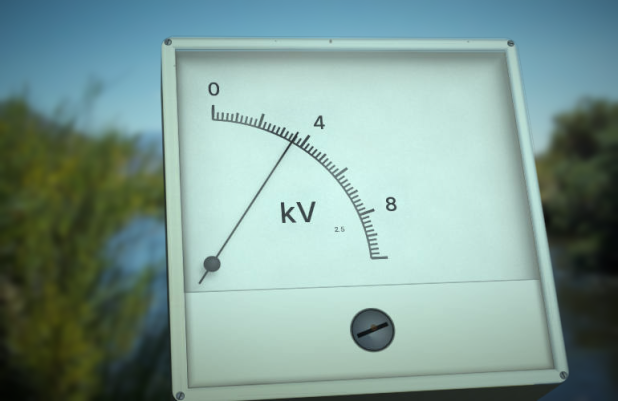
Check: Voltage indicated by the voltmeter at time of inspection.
3.6 kV
